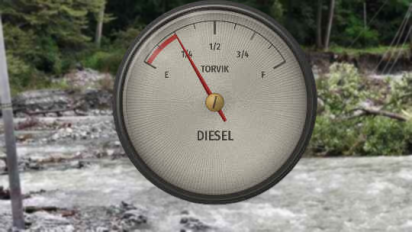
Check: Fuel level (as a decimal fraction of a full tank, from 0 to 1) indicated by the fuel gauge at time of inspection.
0.25
